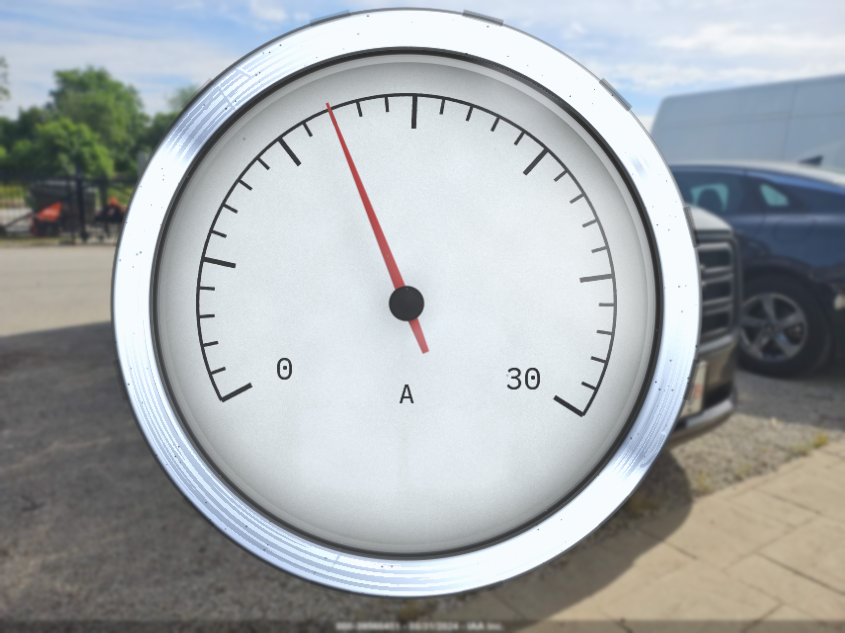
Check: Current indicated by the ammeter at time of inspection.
12 A
